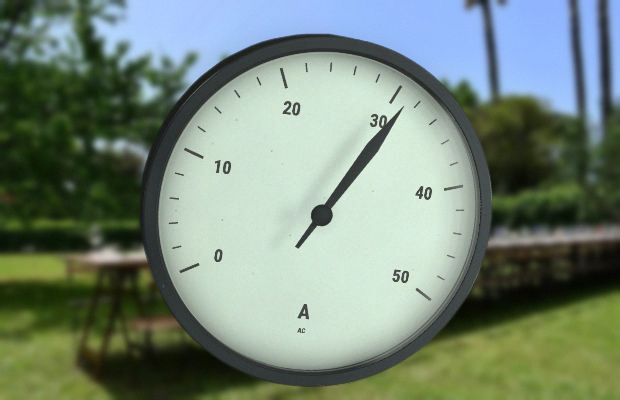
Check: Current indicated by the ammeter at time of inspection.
31 A
